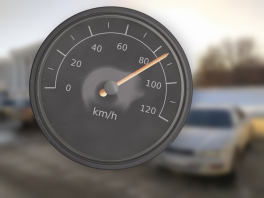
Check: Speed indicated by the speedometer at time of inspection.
85 km/h
